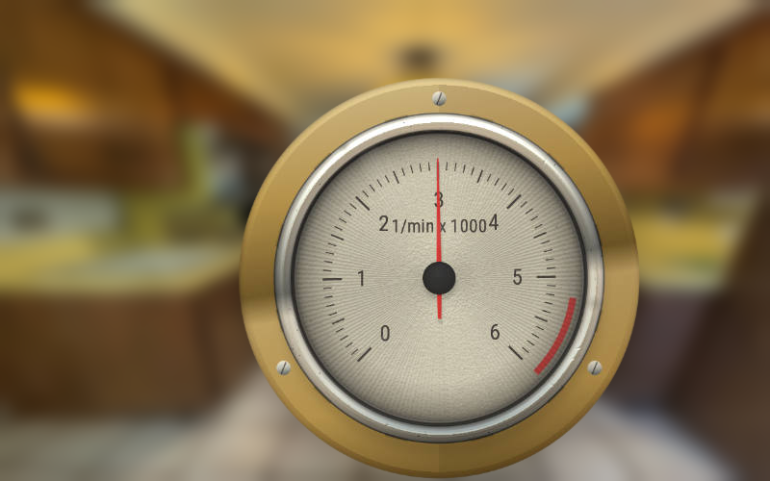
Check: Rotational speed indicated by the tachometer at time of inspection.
3000 rpm
